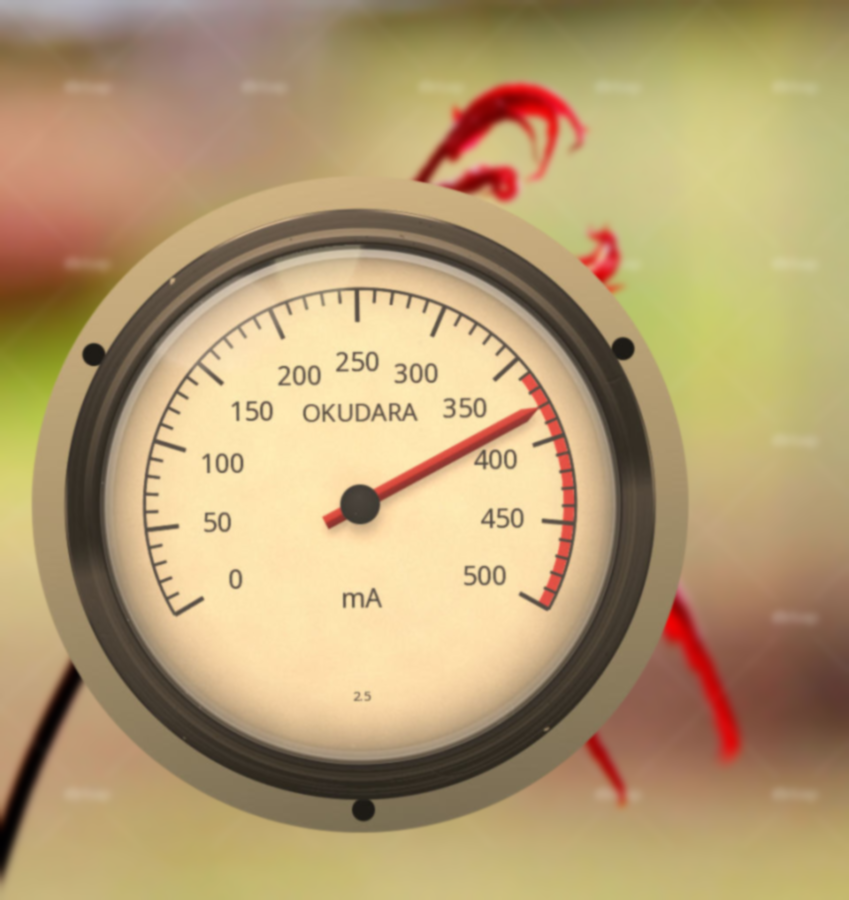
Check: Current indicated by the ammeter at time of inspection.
380 mA
